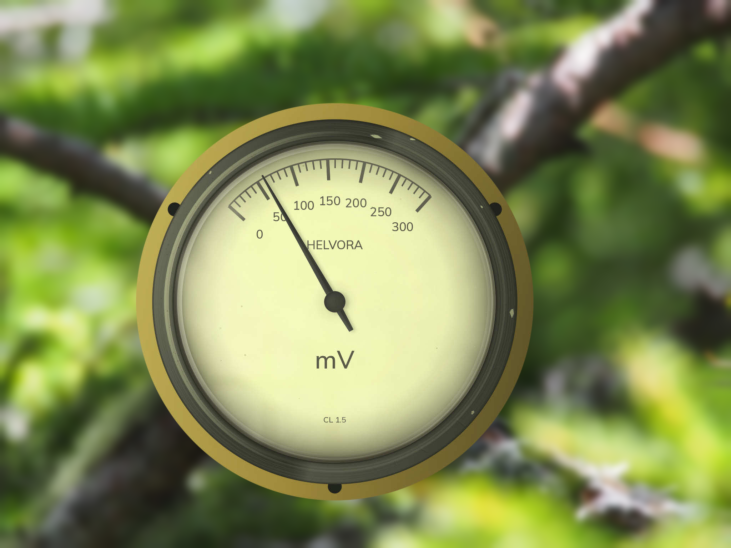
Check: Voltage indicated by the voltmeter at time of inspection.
60 mV
